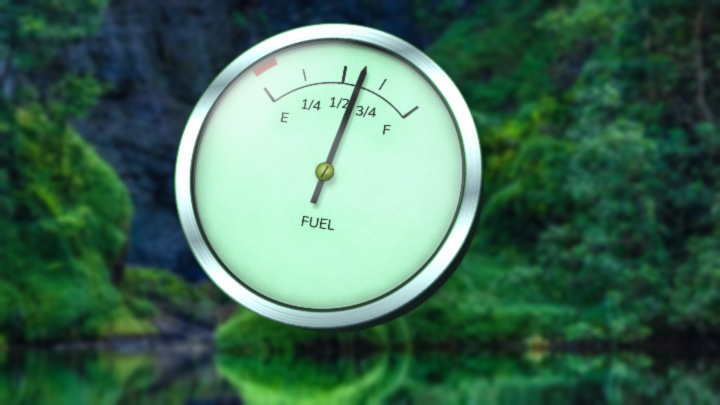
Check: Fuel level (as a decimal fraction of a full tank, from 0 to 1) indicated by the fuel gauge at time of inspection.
0.625
